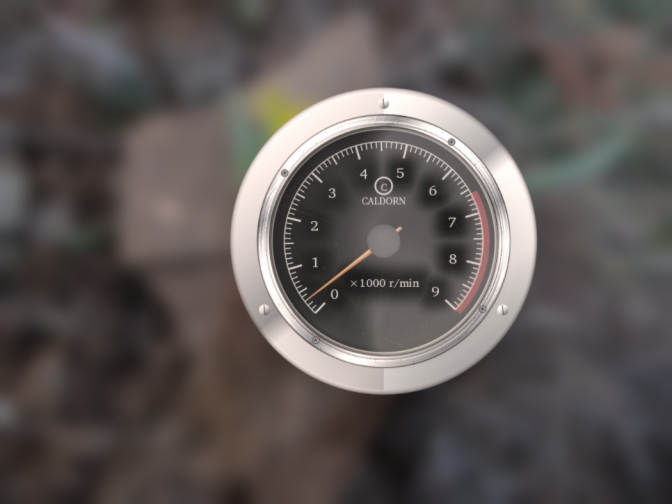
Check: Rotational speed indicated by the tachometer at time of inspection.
300 rpm
